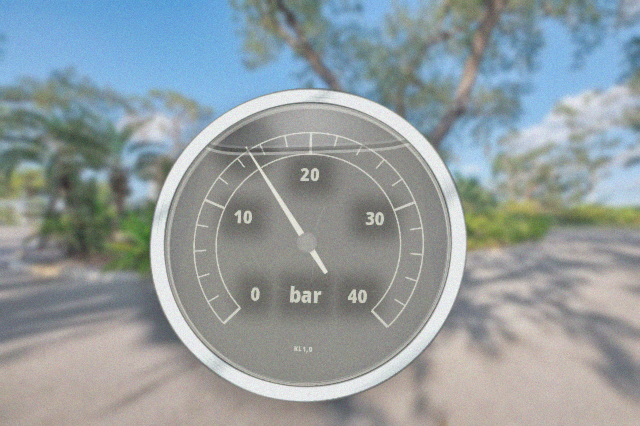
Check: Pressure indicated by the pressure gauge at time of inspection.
15 bar
